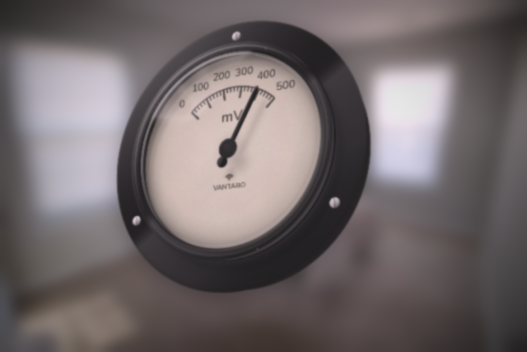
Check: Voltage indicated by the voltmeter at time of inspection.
400 mV
